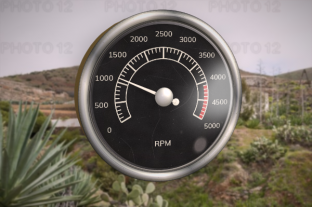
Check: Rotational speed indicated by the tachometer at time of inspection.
1100 rpm
